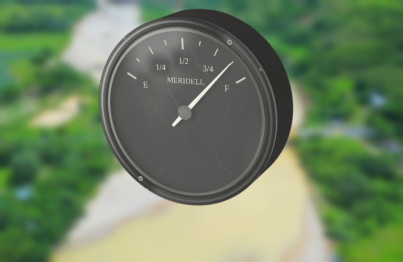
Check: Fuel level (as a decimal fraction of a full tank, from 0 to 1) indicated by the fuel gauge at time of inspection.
0.875
